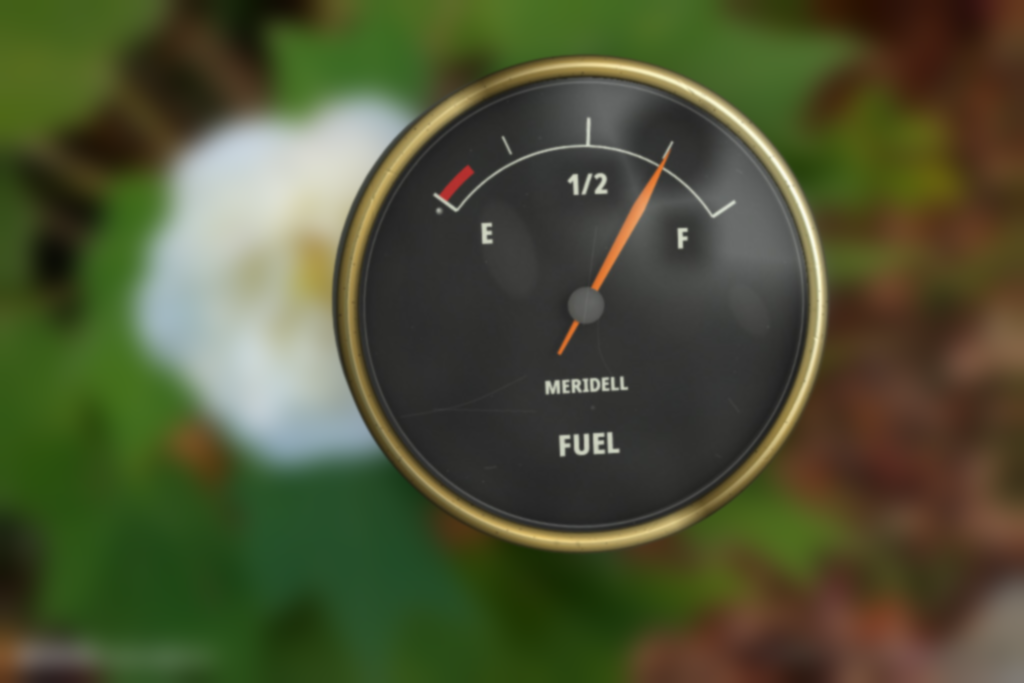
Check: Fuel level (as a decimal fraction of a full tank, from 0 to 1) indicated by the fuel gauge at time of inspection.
0.75
